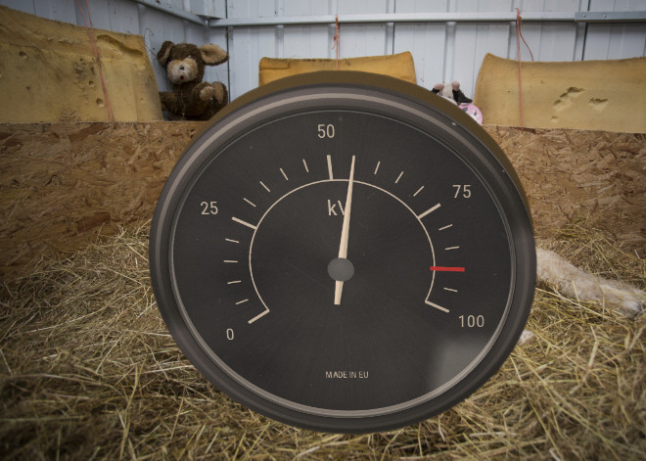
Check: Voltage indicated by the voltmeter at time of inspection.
55 kV
